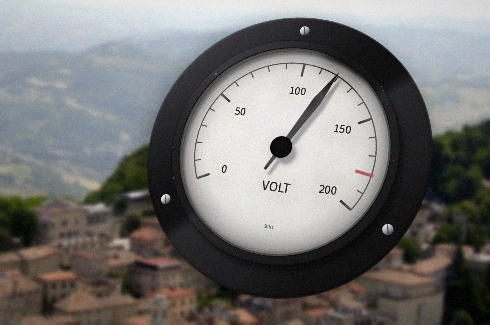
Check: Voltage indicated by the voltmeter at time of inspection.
120 V
